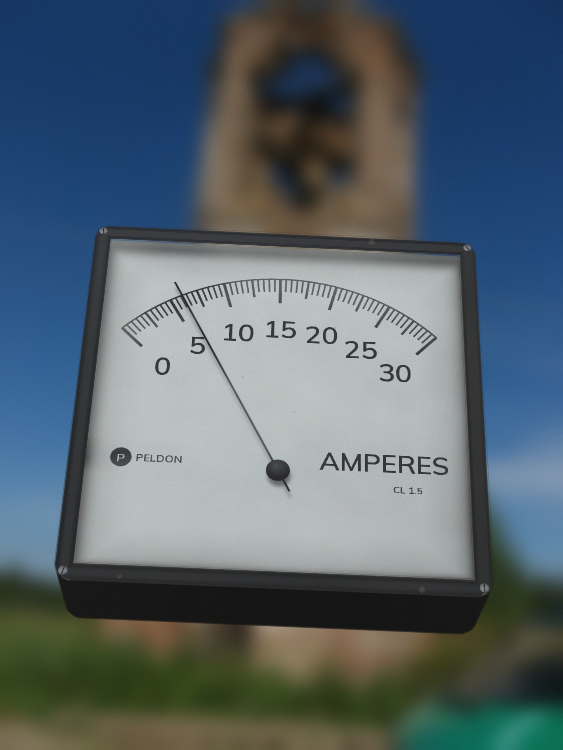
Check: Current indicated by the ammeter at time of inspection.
6 A
